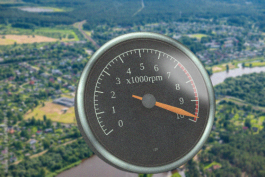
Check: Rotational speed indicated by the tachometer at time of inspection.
9800 rpm
